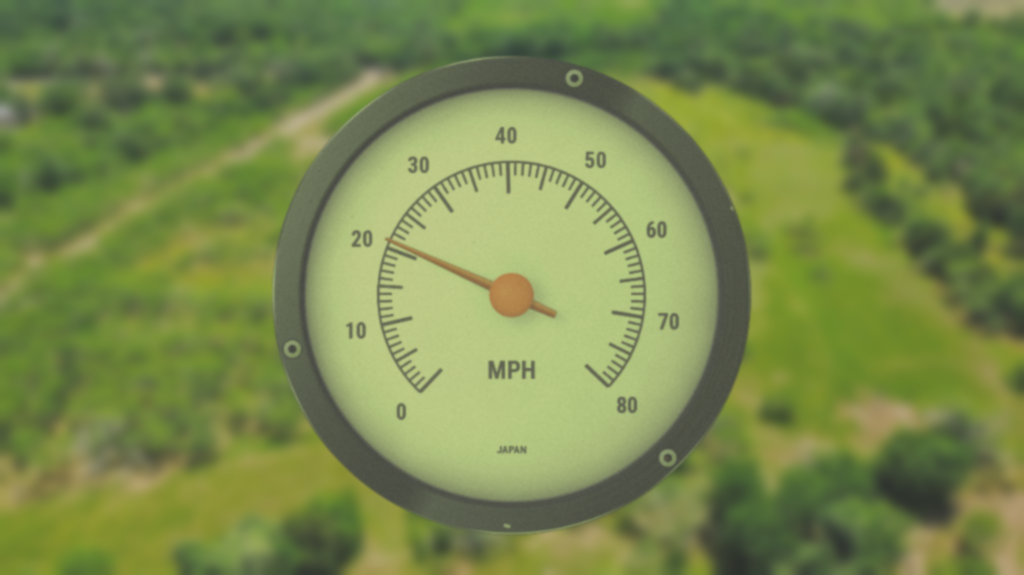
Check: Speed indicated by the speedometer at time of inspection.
21 mph
